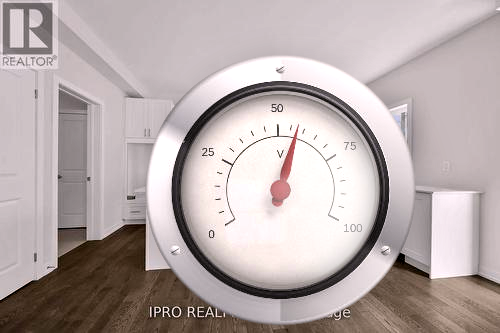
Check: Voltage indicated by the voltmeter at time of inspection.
57.5 V
